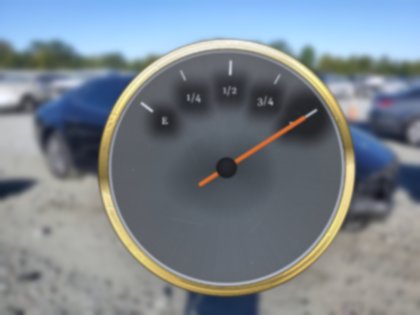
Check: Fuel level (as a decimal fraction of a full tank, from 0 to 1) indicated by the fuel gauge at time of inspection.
1
